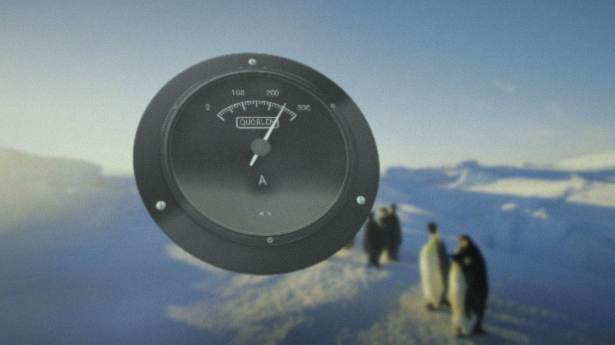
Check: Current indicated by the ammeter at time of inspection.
250 A
